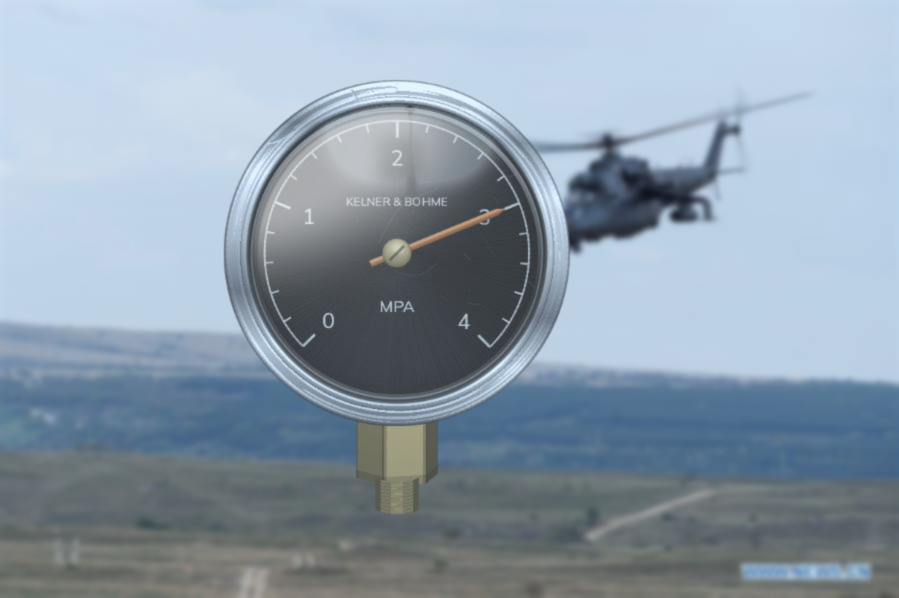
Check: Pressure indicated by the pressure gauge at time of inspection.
3 MPa
